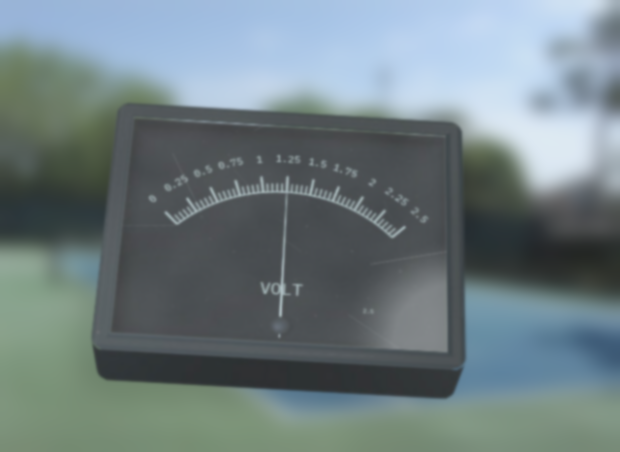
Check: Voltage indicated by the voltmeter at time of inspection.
1.25 V
